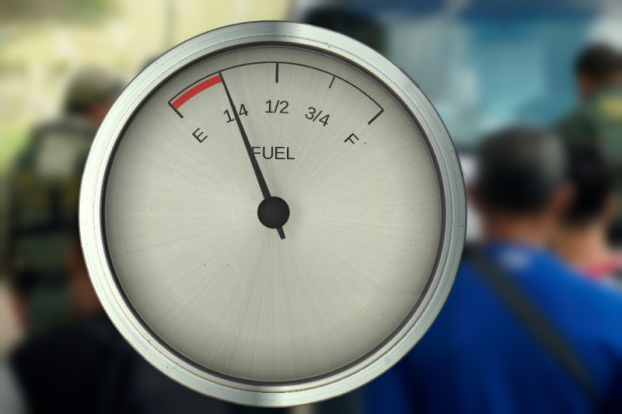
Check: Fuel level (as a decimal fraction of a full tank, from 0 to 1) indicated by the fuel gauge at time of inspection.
0.25
